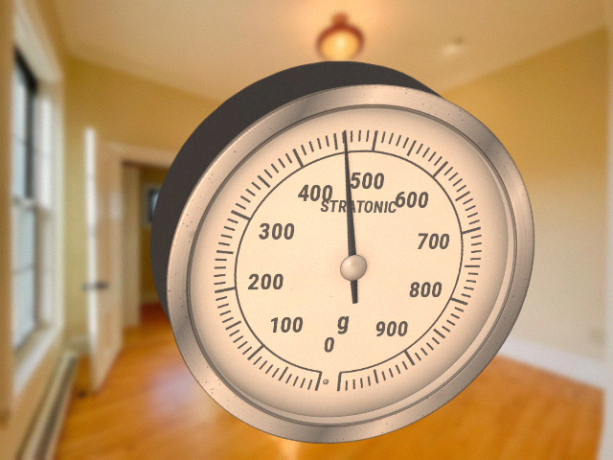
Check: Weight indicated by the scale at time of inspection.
460 g
